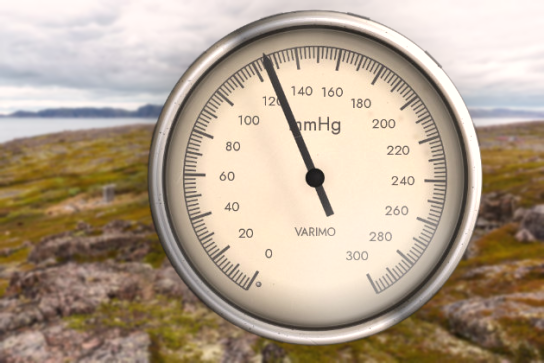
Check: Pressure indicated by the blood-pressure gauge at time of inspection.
126 mmHg
